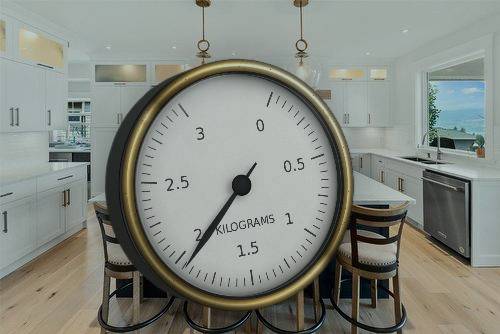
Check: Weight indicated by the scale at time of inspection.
1.95 kg
